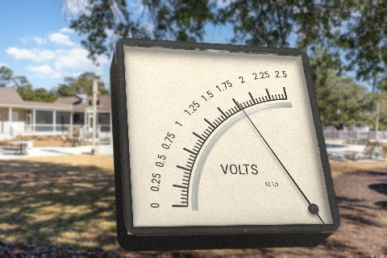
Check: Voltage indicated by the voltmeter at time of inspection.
1.75 V
